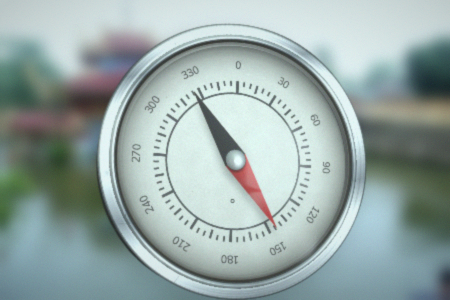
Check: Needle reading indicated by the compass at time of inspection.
145 °
